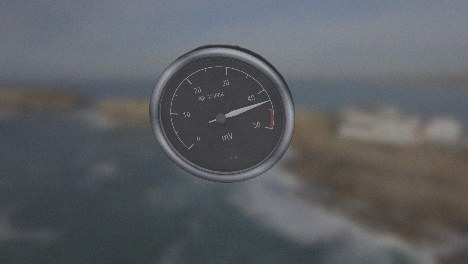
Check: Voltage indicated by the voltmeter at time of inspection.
42.5 mV
